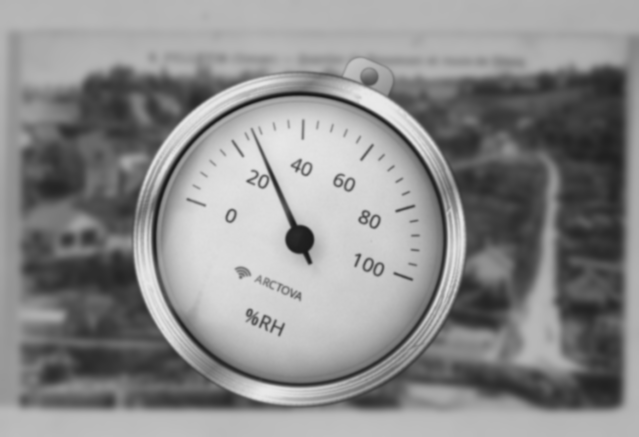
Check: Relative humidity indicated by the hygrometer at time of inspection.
26 %
